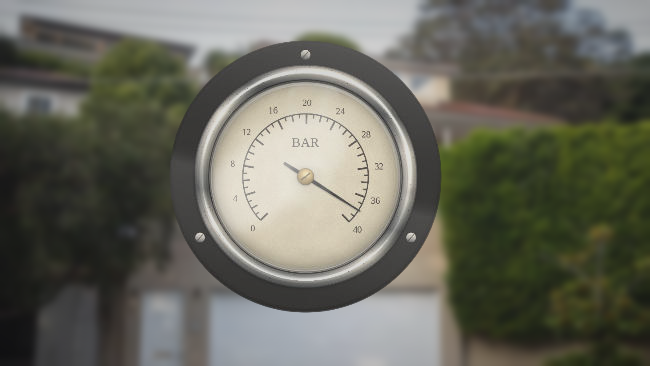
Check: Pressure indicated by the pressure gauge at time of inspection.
38 bar
